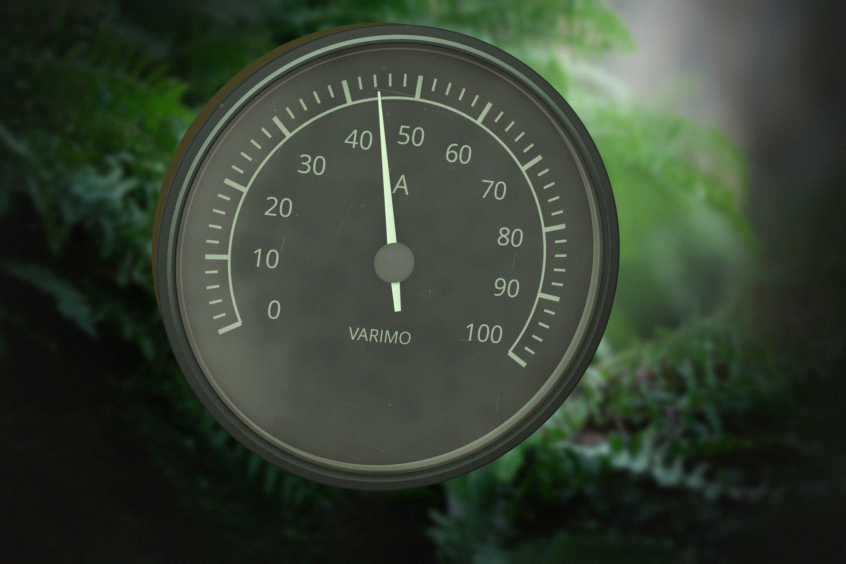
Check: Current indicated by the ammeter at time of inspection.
44 A
